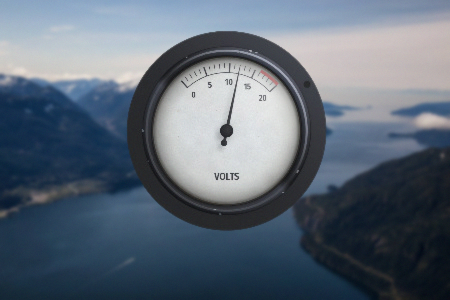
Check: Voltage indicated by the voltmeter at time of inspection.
12 V
